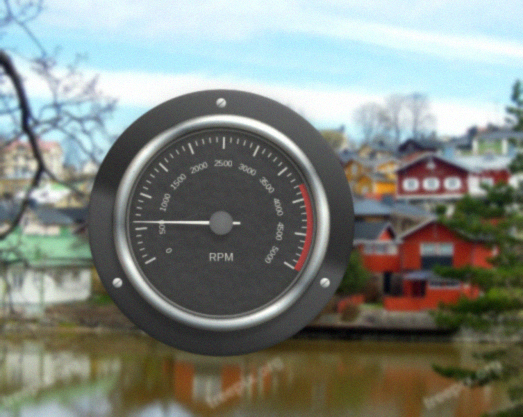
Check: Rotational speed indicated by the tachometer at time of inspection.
600 rpm
